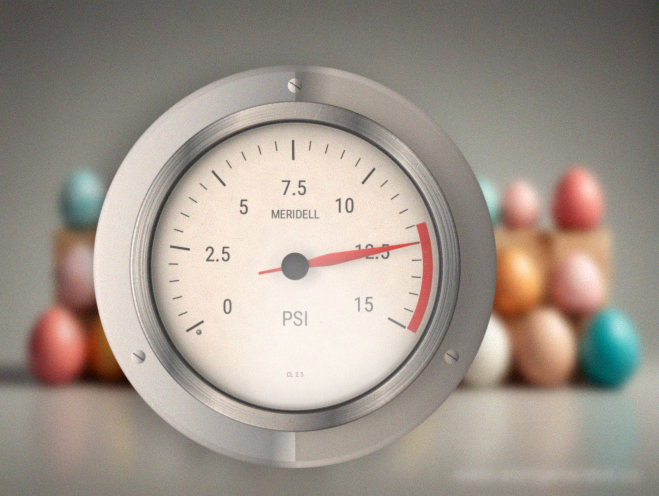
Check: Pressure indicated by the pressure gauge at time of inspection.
12.5 psi
